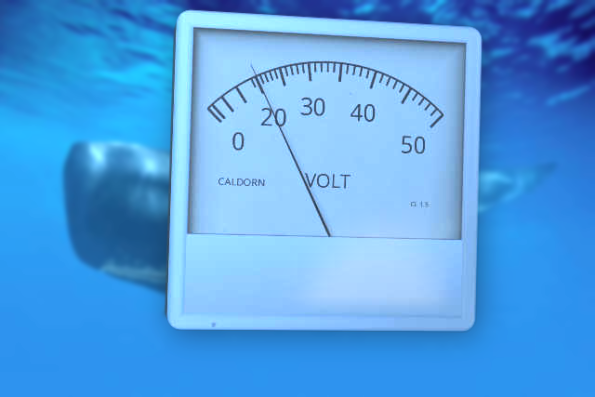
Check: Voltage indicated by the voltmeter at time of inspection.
20 V
